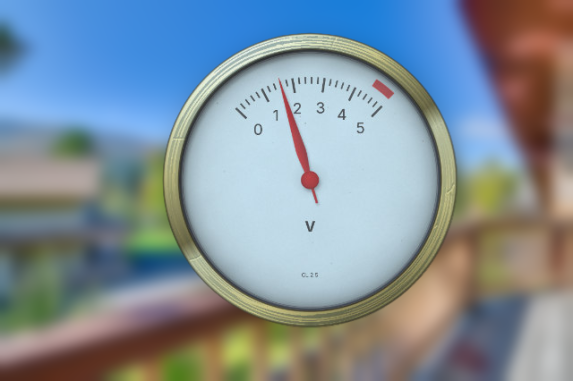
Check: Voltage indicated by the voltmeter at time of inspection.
1.6 V
